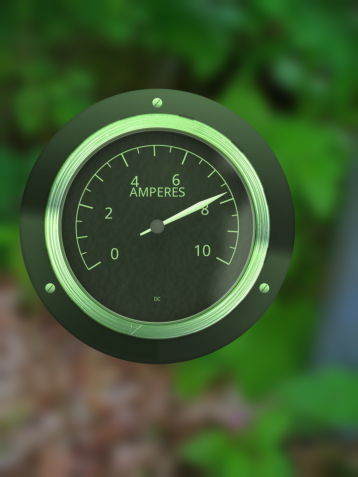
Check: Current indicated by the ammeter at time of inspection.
7.75 A
